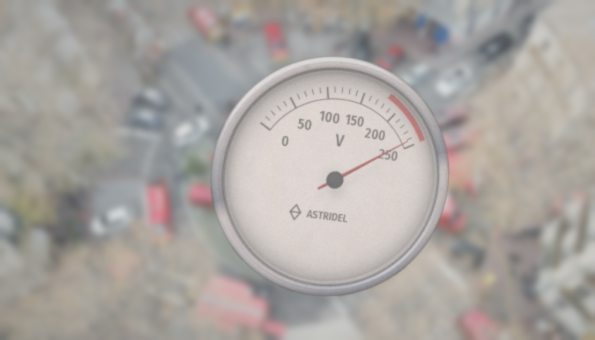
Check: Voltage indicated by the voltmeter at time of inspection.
240 V
